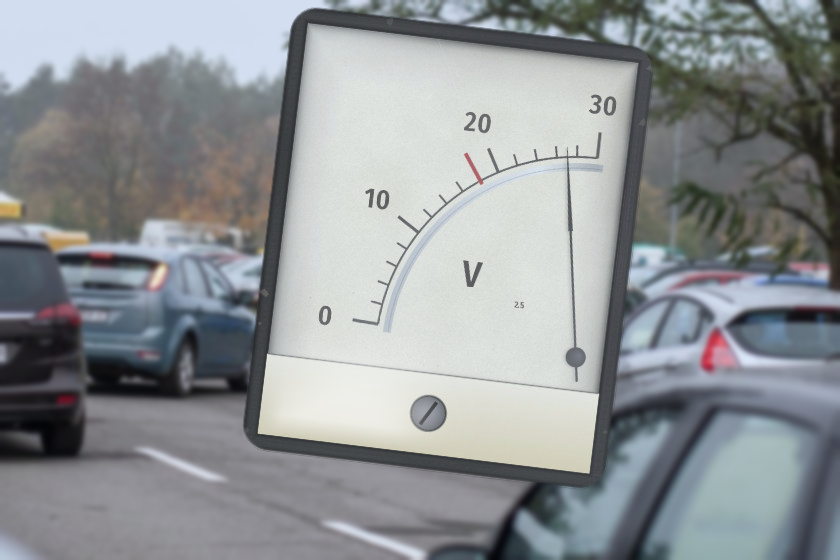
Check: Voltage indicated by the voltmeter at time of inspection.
27 V
